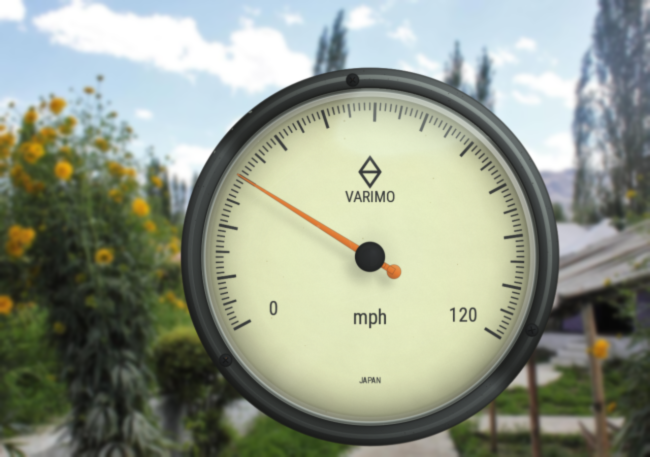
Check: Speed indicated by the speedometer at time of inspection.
30 mph
